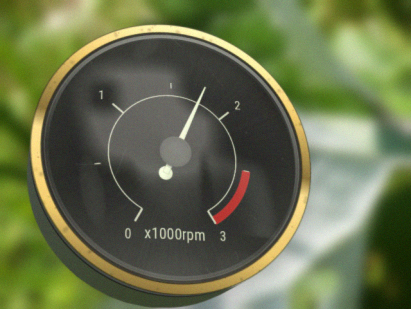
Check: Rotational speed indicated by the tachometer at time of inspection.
1750 rpm
